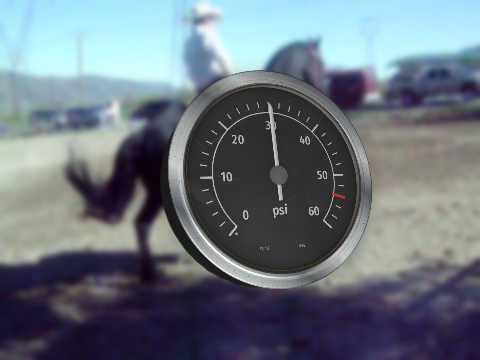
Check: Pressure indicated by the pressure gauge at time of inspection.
30 psi
